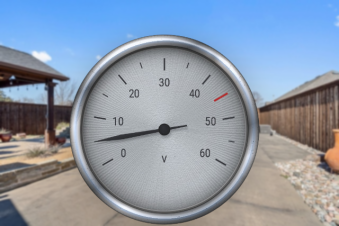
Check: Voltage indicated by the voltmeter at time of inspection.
5 V
